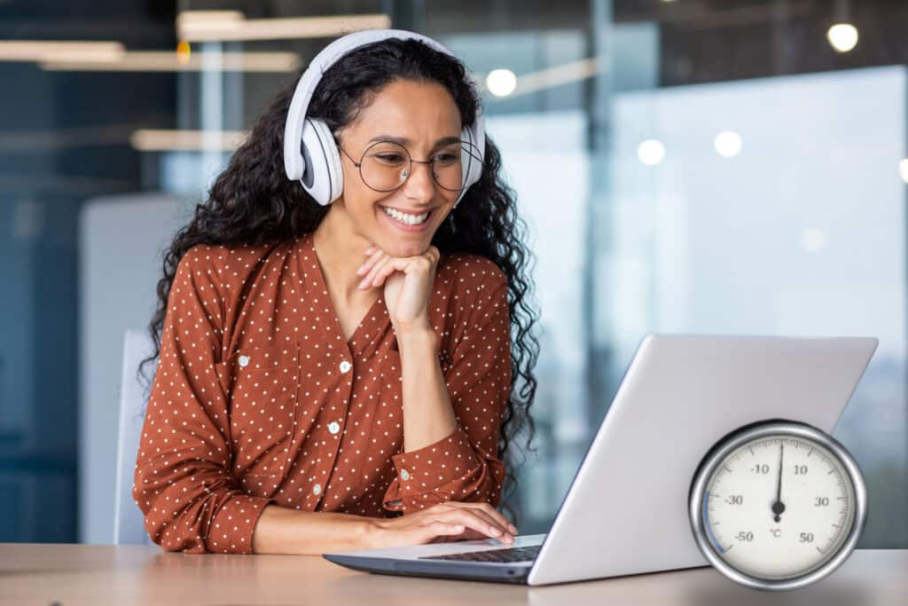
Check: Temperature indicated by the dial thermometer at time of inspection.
0 °C
